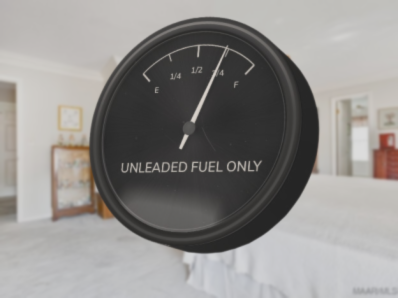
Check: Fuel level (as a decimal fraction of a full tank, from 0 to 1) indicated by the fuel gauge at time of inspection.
0.75
